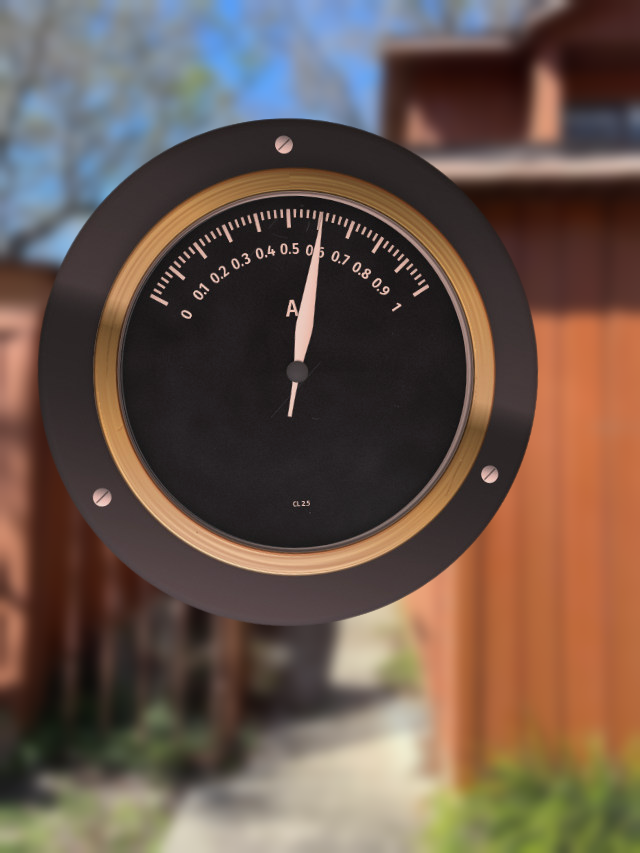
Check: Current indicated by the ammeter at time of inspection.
0.6 A
